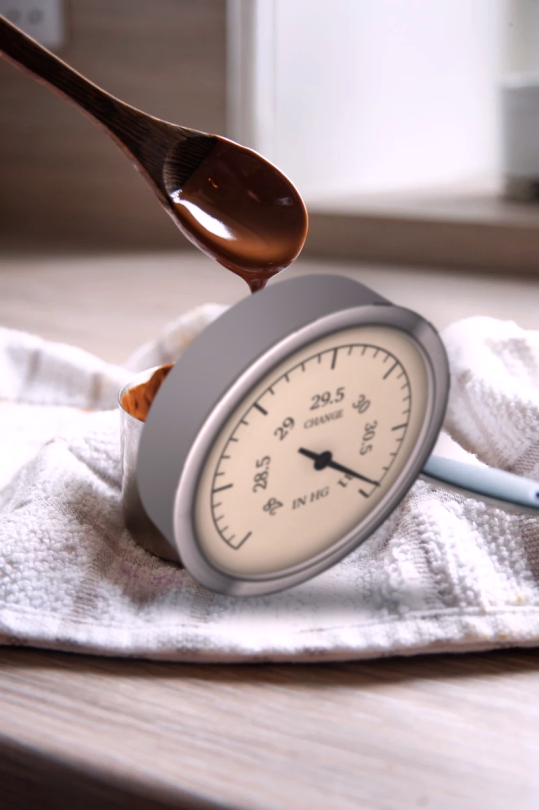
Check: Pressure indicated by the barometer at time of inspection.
30.9 inHg
